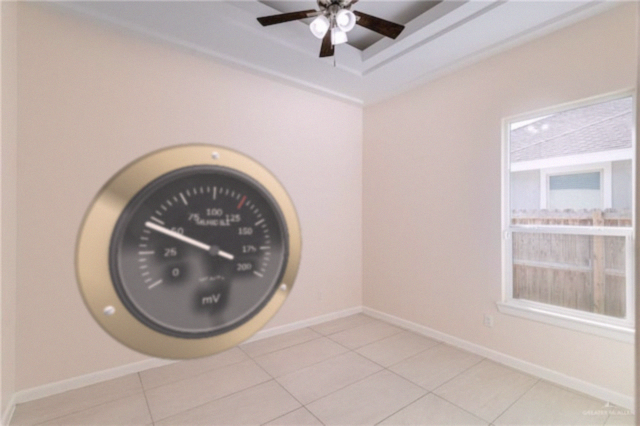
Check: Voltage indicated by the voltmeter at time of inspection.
45 mV
